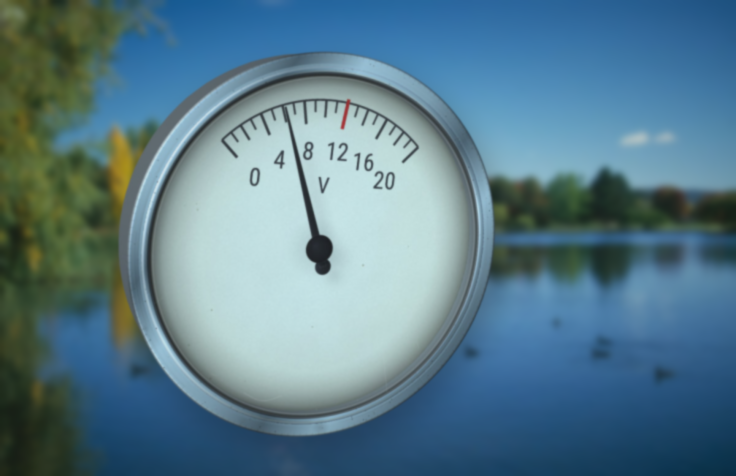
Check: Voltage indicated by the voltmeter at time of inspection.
6 V
